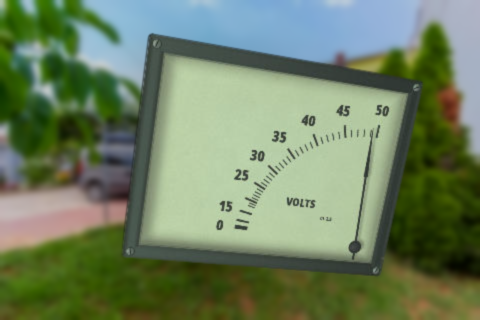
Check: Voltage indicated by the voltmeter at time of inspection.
49 V
